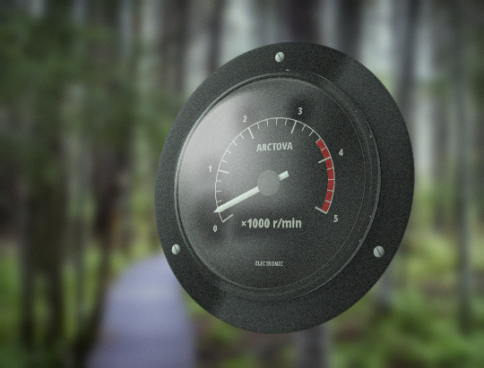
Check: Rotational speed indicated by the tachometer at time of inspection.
200 rpm
